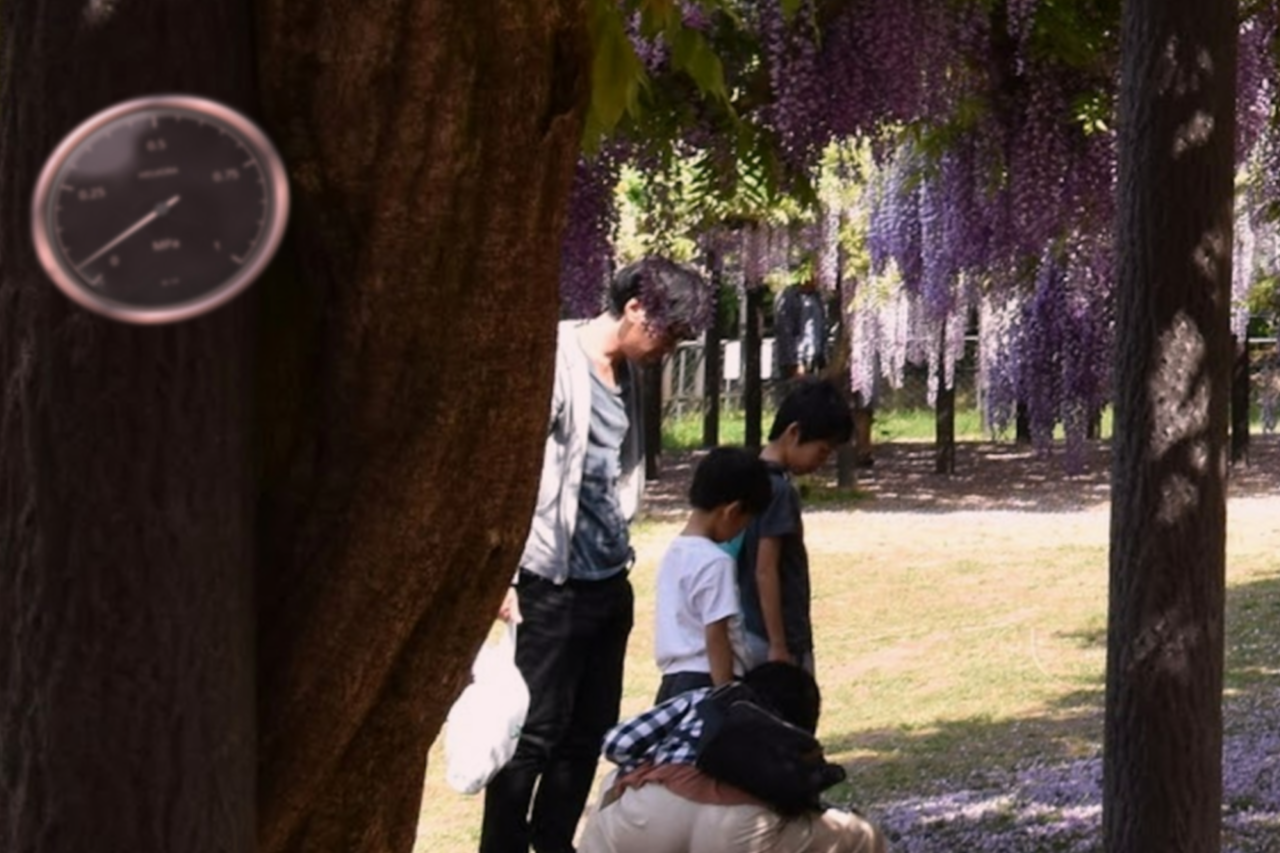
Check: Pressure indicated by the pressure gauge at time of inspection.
0.05 MPa
